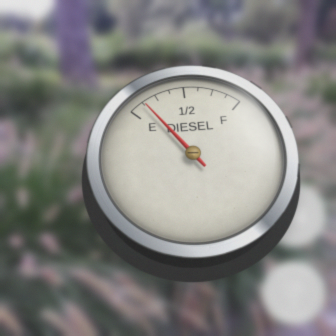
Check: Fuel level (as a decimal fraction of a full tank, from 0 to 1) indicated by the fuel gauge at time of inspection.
0.125
